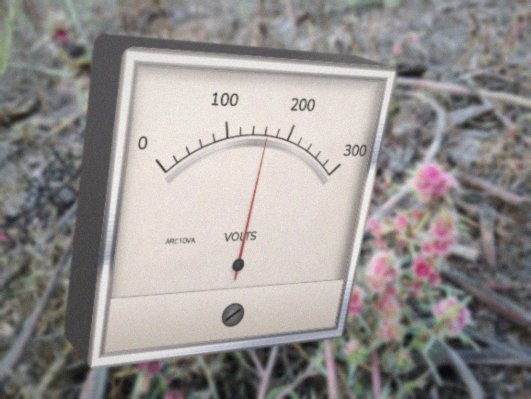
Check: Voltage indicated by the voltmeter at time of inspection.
160 V
